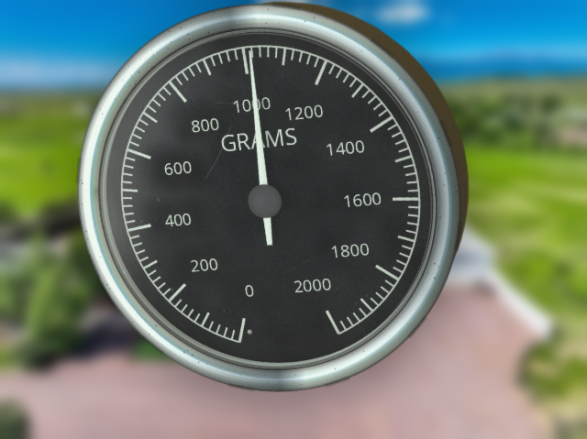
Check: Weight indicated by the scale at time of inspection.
1020 g
